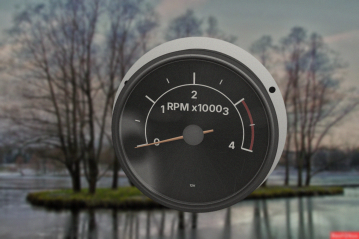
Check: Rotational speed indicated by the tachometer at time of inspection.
0 rpm
